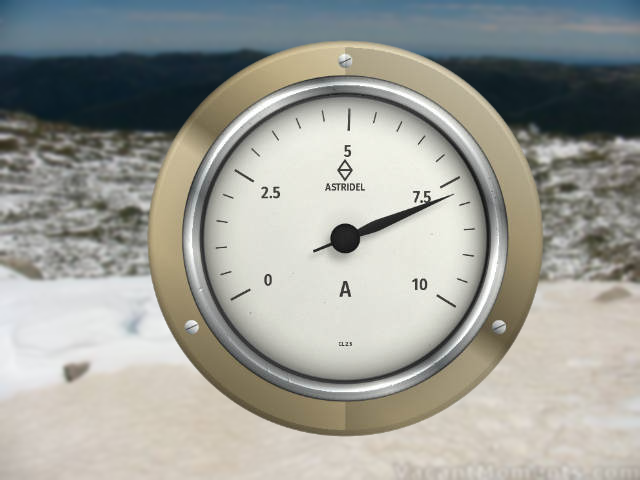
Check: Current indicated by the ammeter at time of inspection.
7.75 A
